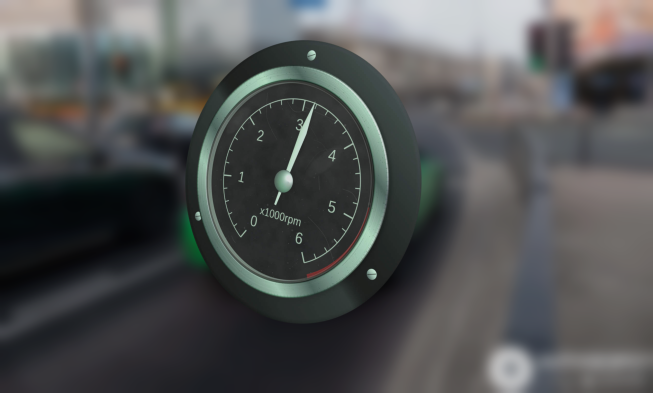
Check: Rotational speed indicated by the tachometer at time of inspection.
3200 rpm
